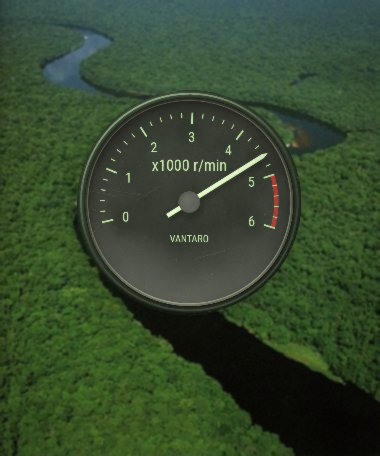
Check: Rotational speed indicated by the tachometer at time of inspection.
4600 rpm
